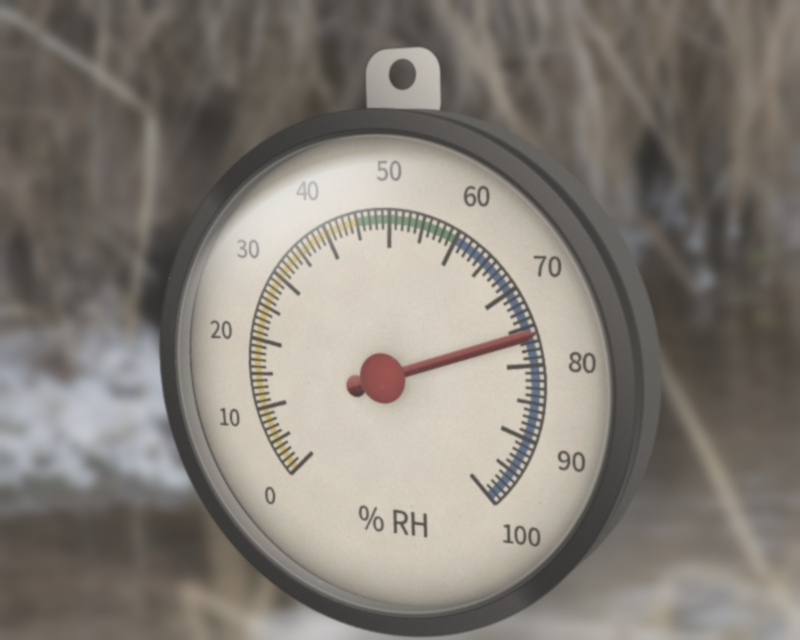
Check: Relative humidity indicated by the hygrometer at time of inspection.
76 %
